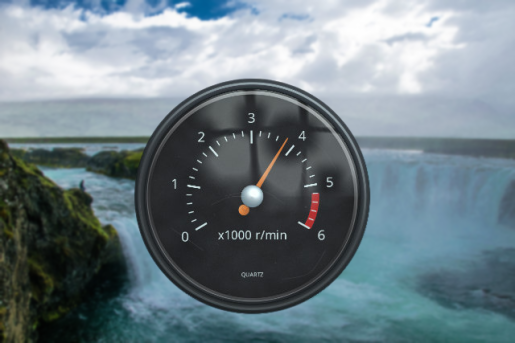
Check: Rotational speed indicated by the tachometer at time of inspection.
3800 rpm
